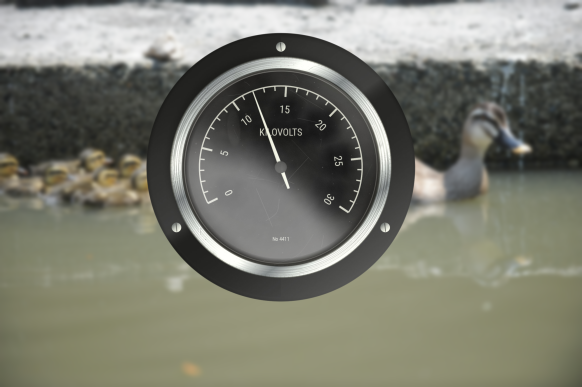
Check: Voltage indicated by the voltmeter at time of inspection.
12 kV
